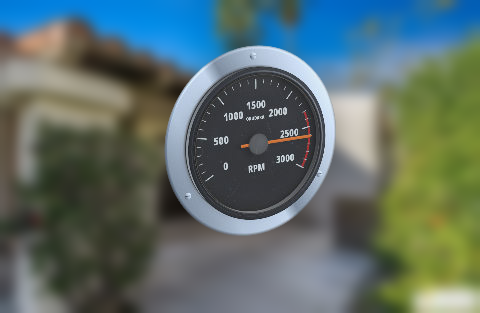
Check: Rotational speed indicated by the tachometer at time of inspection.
2600 rpm
